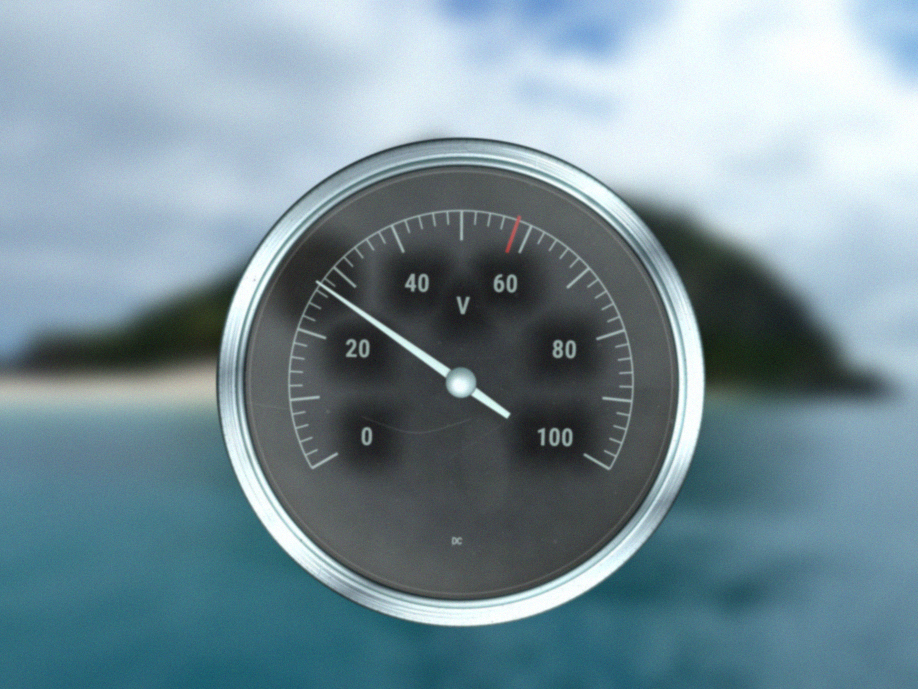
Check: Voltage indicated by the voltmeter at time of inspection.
27 V
